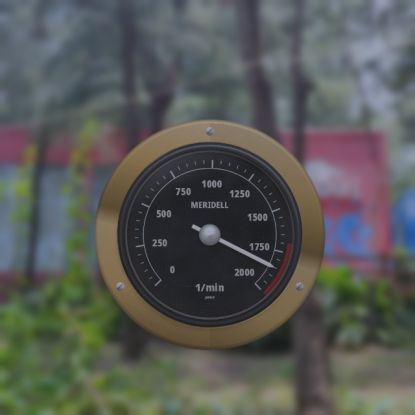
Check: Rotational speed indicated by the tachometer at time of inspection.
1850 rpm
